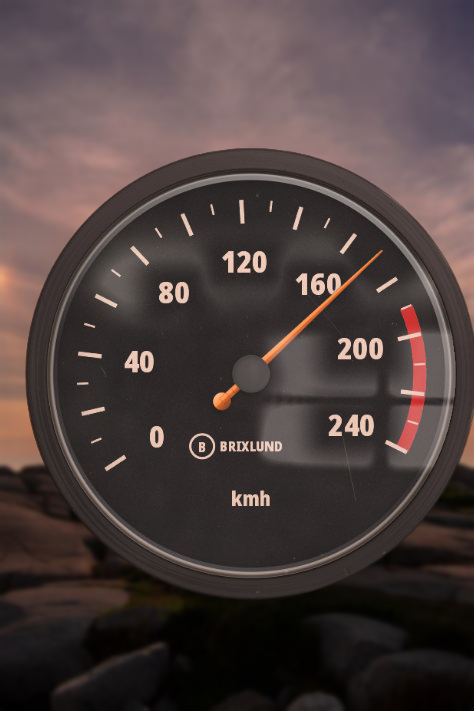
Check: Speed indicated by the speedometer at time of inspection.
170 km/h
